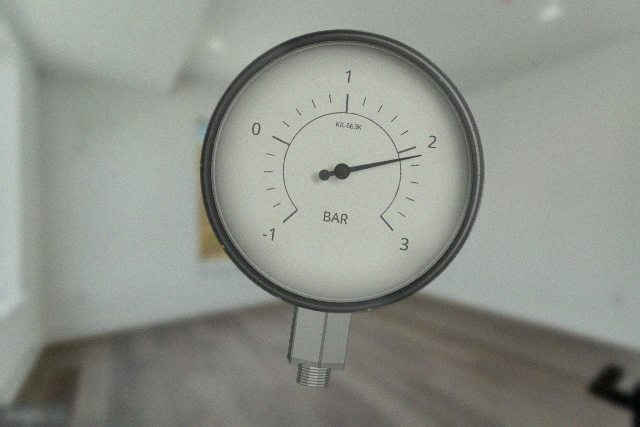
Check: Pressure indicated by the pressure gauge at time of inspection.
2.1 bar
